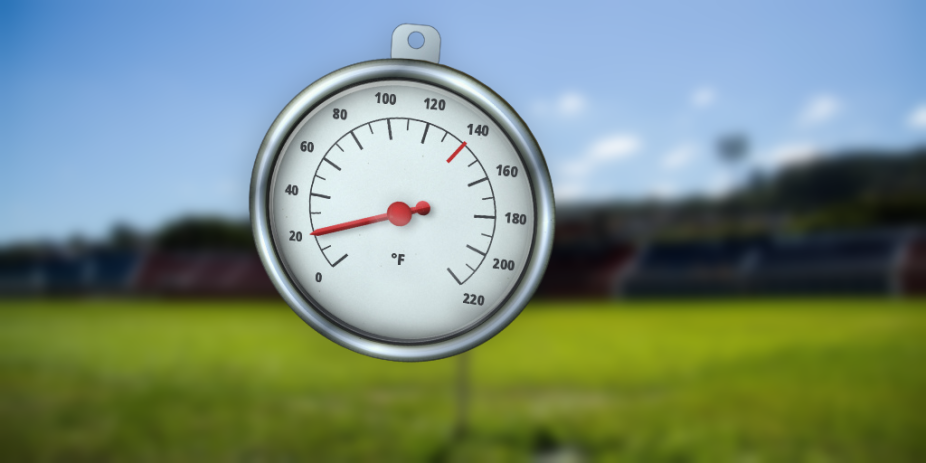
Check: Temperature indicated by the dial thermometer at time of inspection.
20 °F
